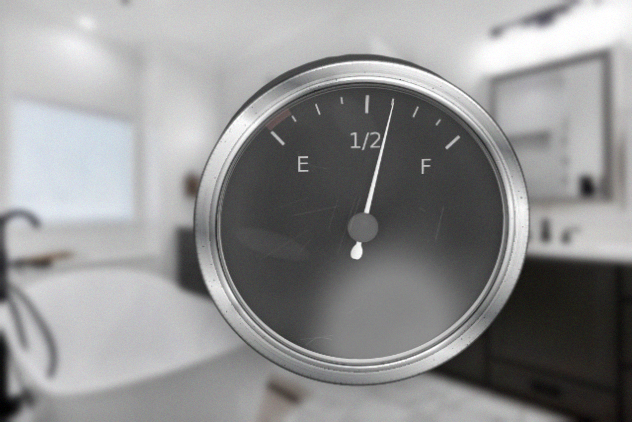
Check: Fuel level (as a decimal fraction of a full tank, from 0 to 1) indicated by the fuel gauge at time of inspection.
0.625
